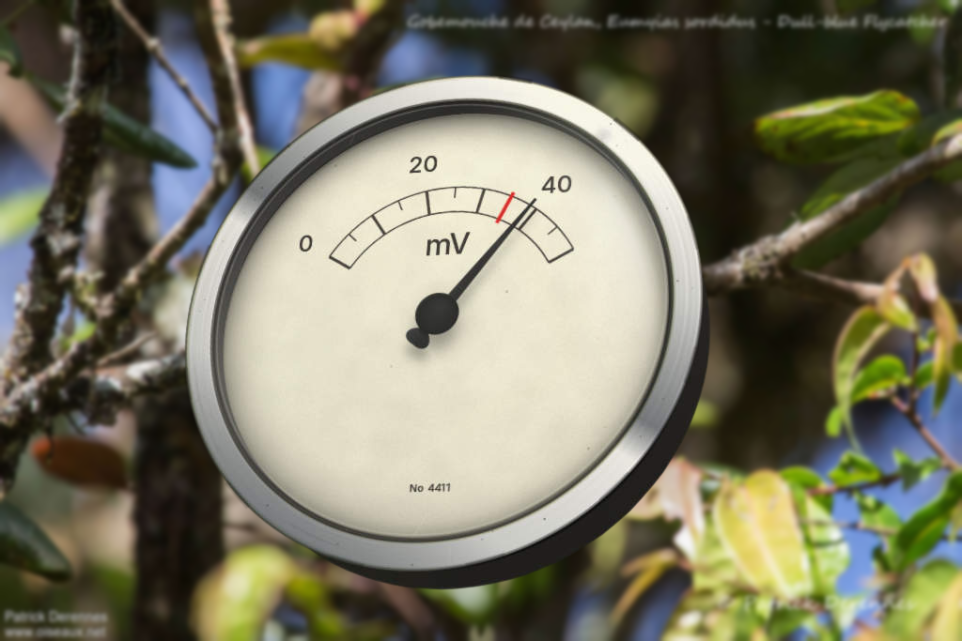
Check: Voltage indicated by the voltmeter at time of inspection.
40 mV
